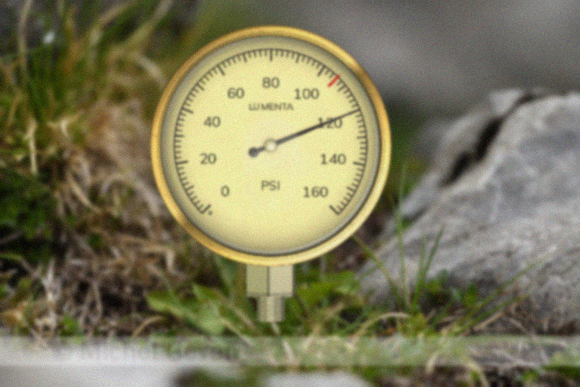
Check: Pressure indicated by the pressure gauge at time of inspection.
120 psi
